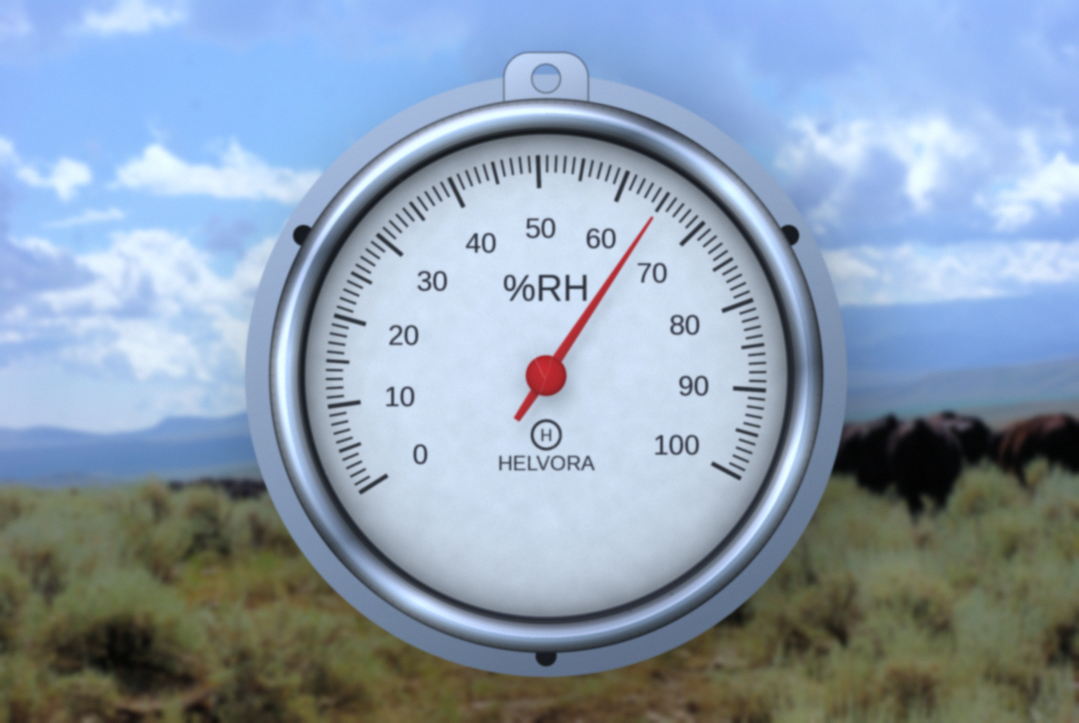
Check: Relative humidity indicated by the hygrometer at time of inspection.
65 %
